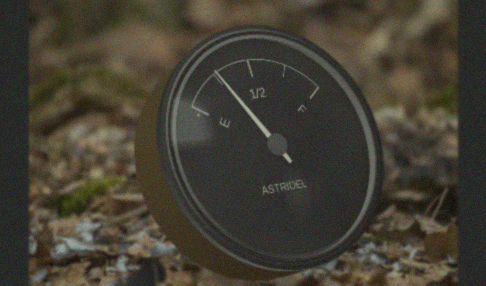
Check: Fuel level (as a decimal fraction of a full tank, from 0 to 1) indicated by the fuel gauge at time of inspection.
0.25
